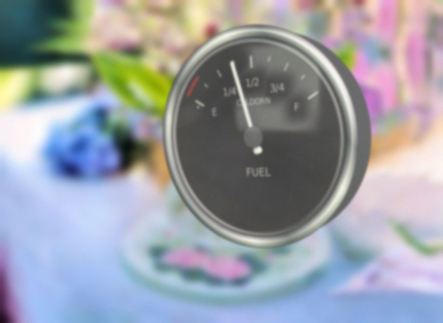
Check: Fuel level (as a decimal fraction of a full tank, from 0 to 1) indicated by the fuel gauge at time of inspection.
0.375
